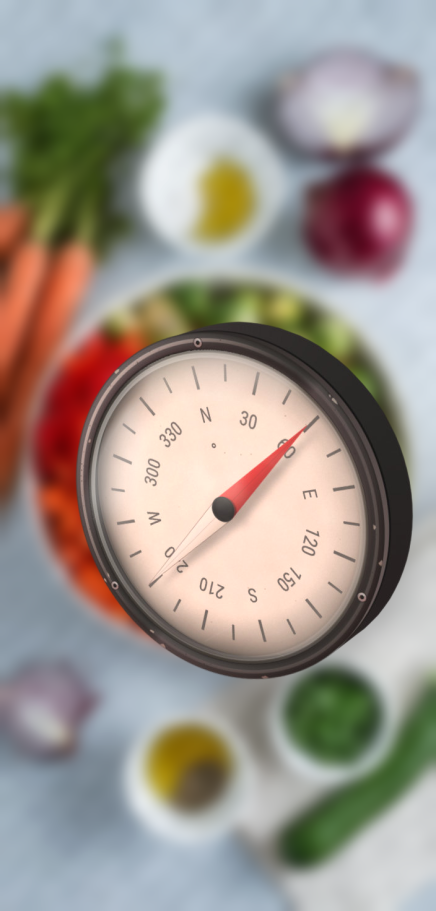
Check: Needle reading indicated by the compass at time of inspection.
60 °
